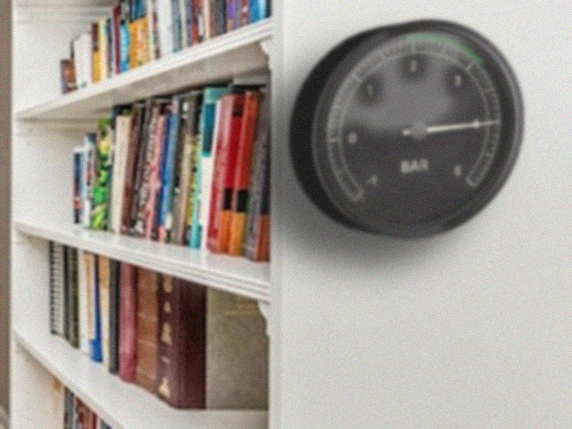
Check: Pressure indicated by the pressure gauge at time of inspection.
4 bar
